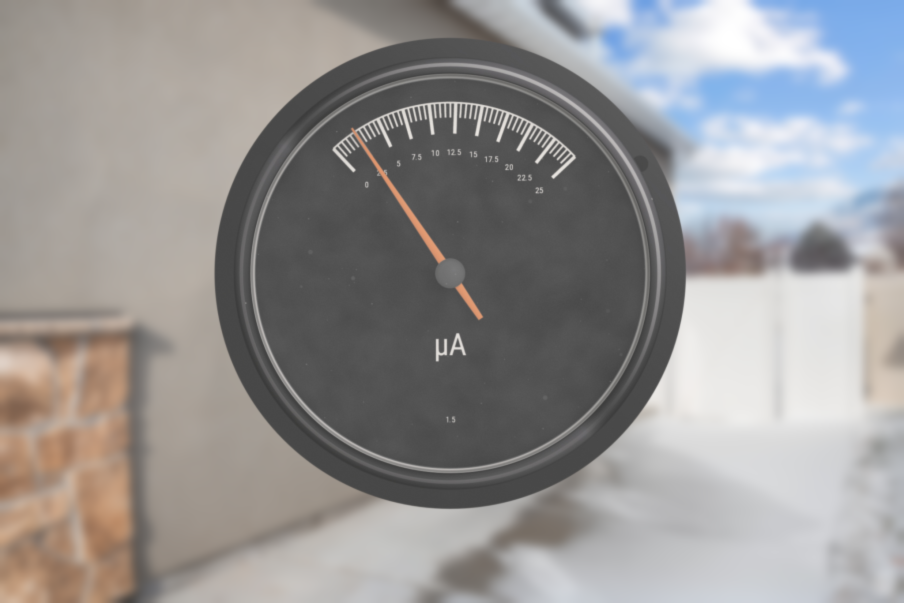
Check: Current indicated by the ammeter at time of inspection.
2.5 µA
